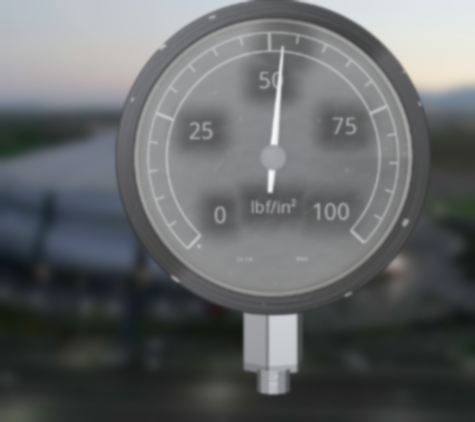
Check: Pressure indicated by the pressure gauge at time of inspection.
52.5 psi
